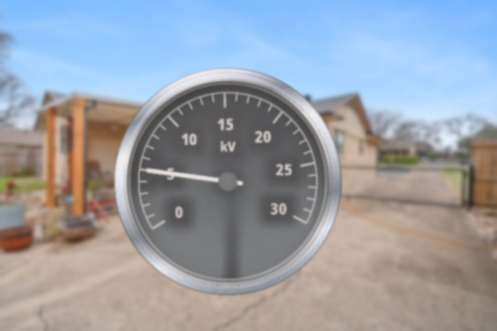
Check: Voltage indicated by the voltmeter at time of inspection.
5 kV
